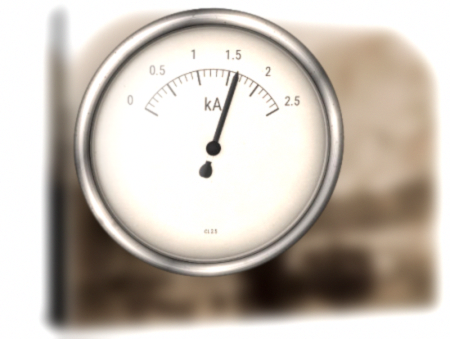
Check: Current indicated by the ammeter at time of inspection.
1.6 kA
